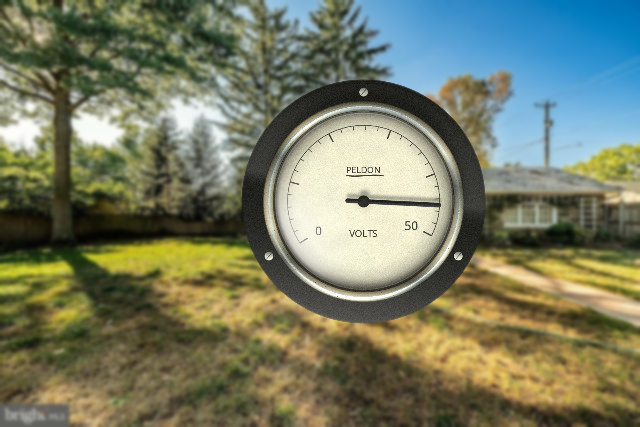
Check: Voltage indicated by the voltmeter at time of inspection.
45 V
